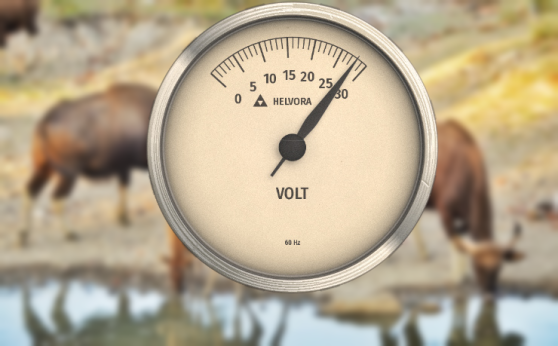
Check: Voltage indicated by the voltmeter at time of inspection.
28 V
